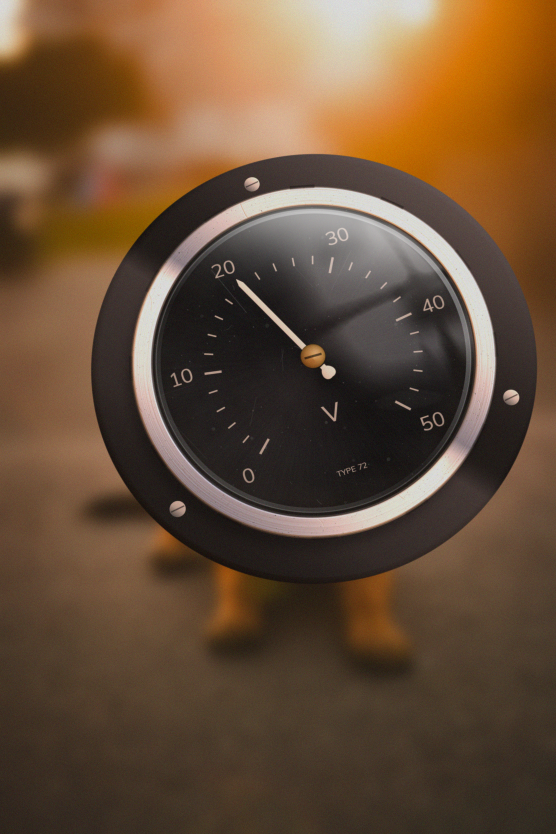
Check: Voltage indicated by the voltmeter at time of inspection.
20 V
